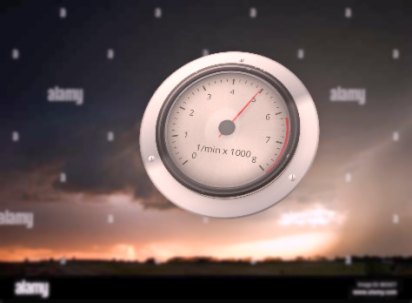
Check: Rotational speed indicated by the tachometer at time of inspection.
5000 rpm
